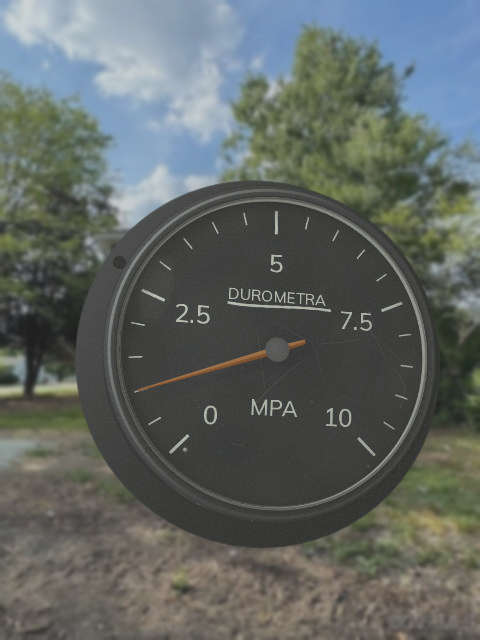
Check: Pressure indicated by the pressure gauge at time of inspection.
1 MPa
